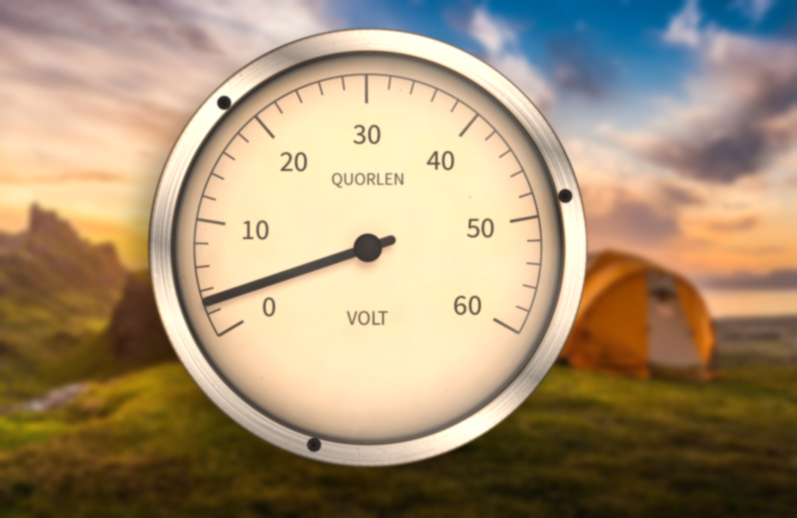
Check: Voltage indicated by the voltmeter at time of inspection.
3 V
